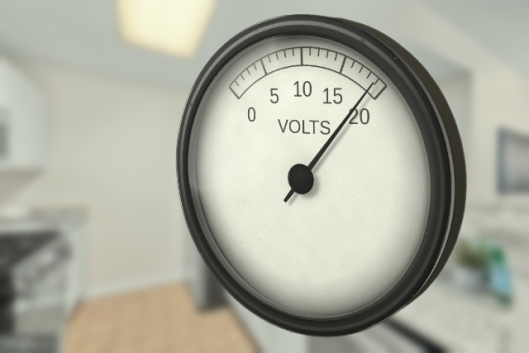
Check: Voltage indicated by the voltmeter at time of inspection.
19 V
